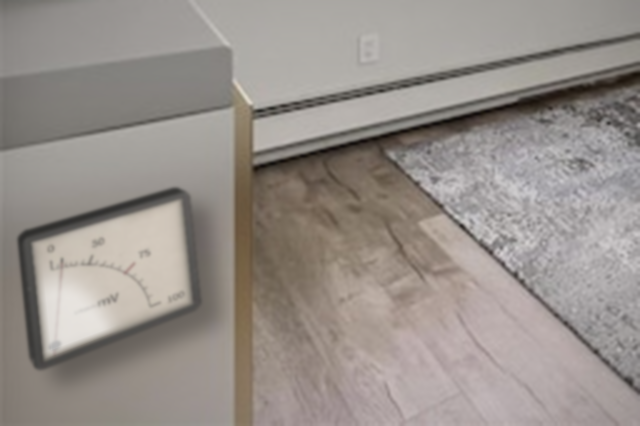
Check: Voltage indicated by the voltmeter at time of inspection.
25 mV
